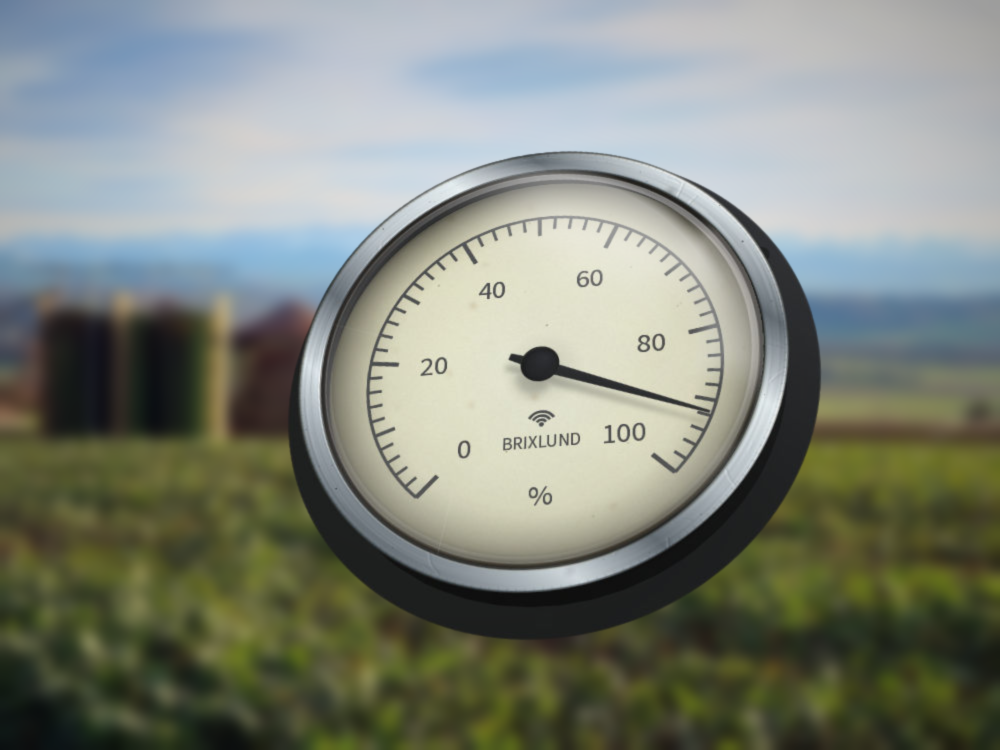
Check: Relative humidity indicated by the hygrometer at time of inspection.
92 %
